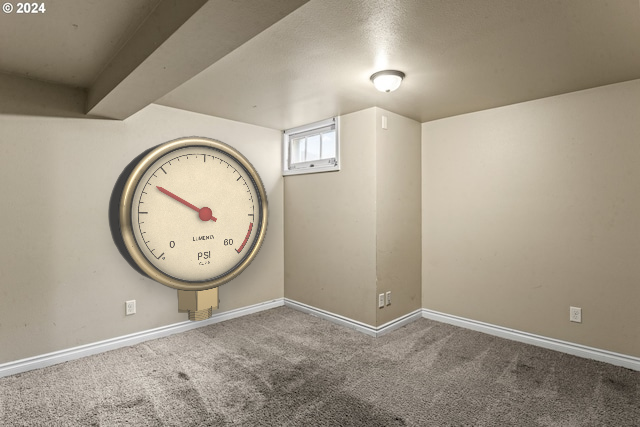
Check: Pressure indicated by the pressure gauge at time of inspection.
16 psi
